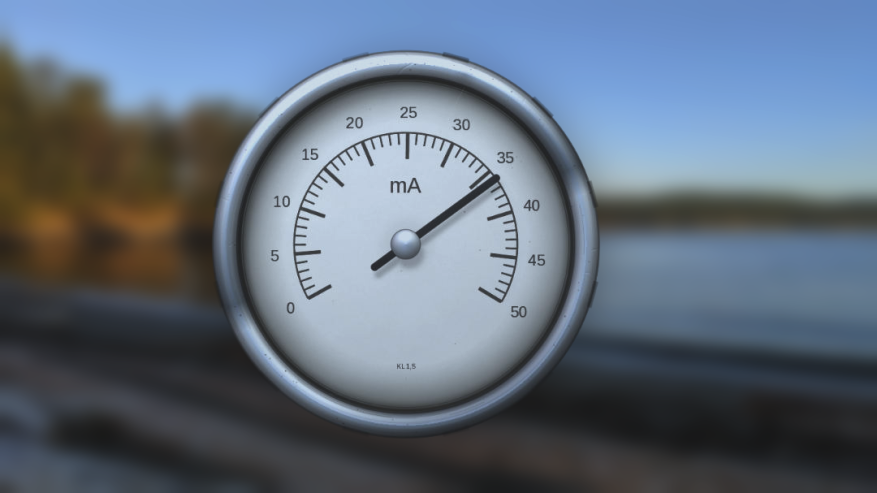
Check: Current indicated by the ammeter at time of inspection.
36 mA
